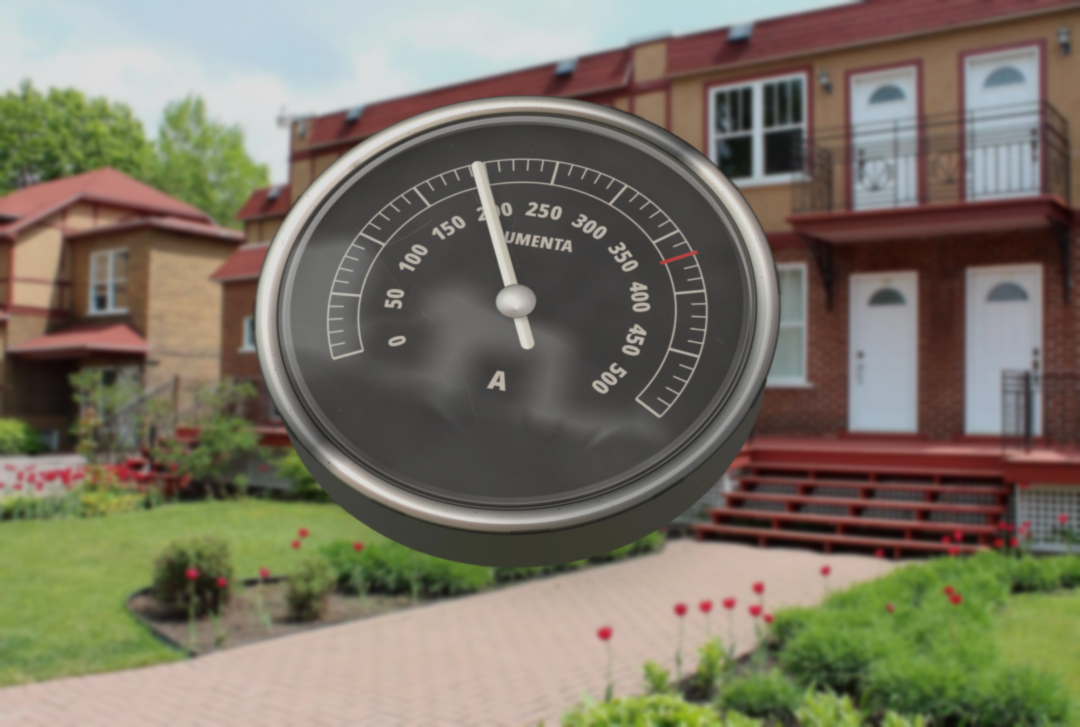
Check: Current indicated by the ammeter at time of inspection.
195 A
